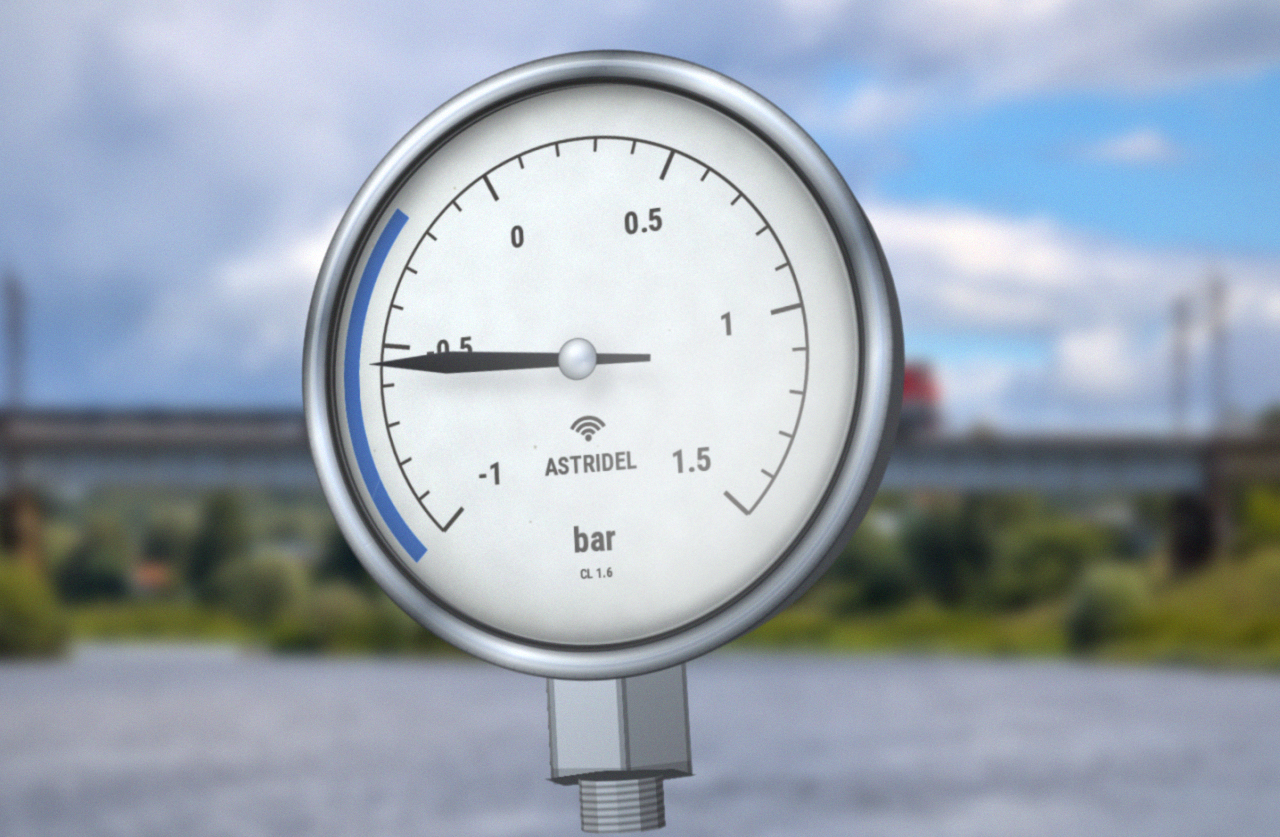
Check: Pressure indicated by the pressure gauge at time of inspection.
-0.55 bar
